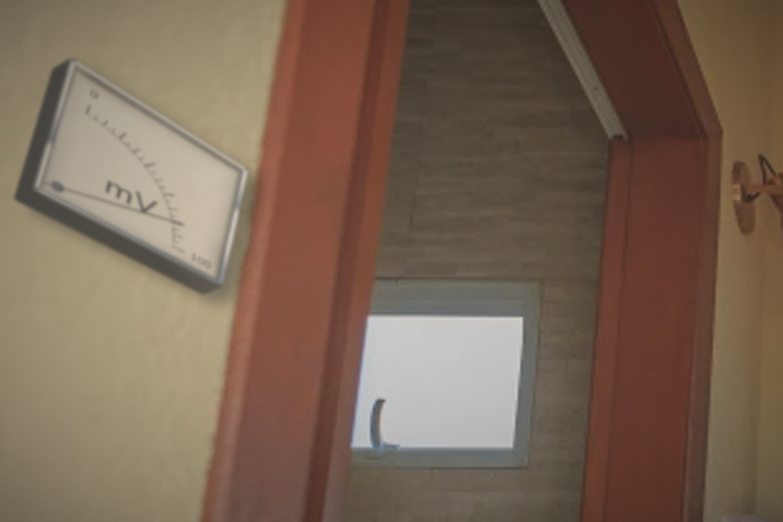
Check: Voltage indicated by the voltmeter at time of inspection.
80 mV
